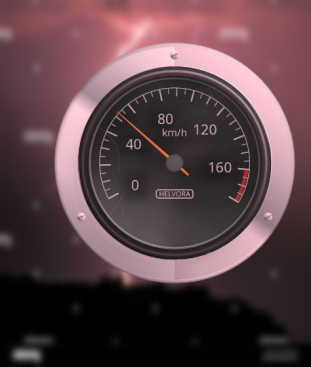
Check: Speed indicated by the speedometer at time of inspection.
52.5 km/h
